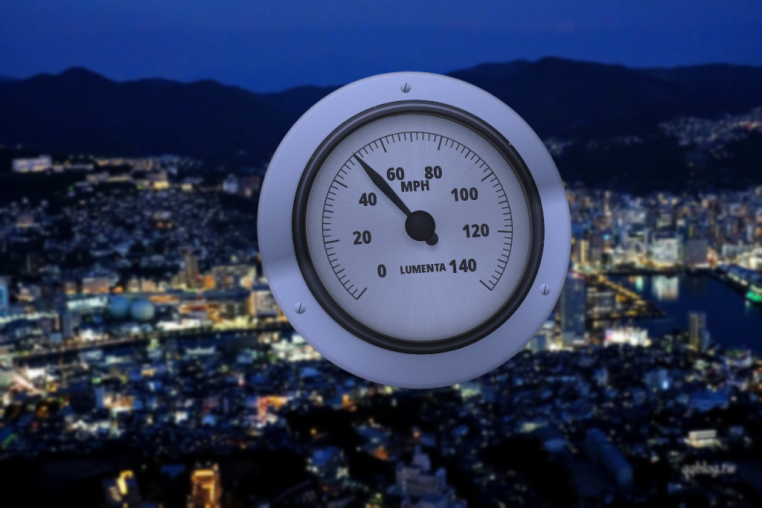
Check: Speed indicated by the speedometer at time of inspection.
50 mph
